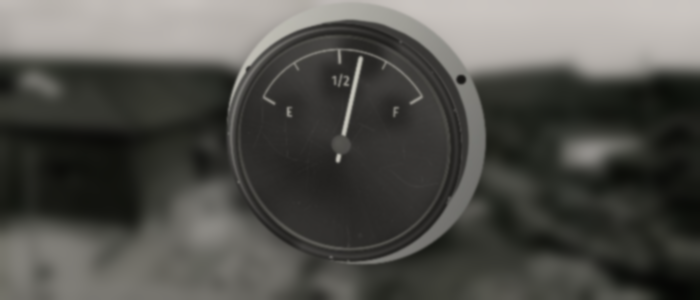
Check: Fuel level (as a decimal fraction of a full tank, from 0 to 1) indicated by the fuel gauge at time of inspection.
0.625
